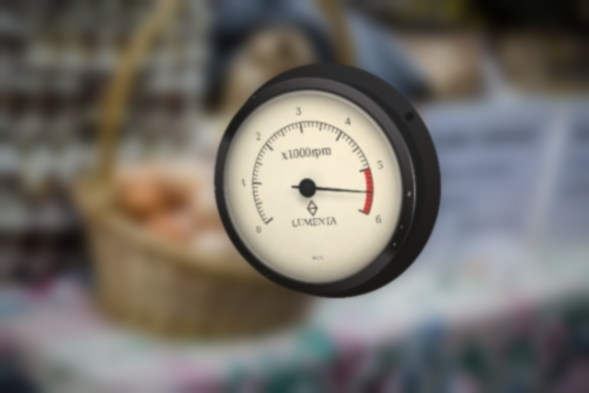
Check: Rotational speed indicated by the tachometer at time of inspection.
5500 rpm
